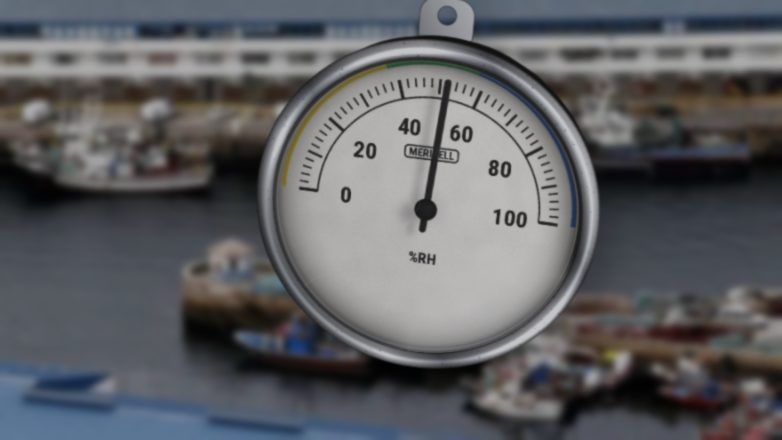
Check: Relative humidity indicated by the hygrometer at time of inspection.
52 %
